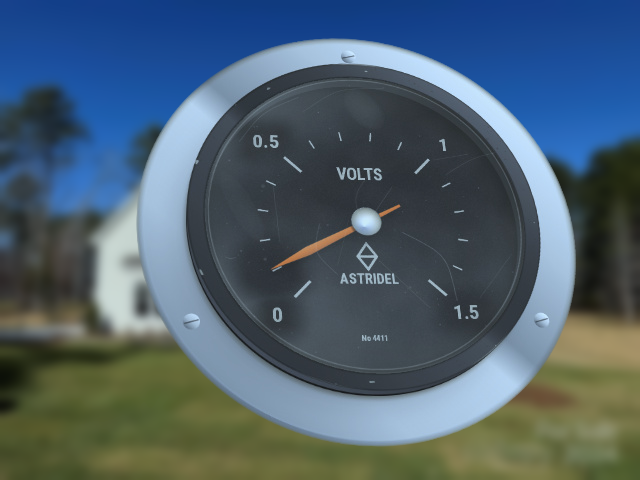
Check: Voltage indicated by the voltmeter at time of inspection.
0.1 V
